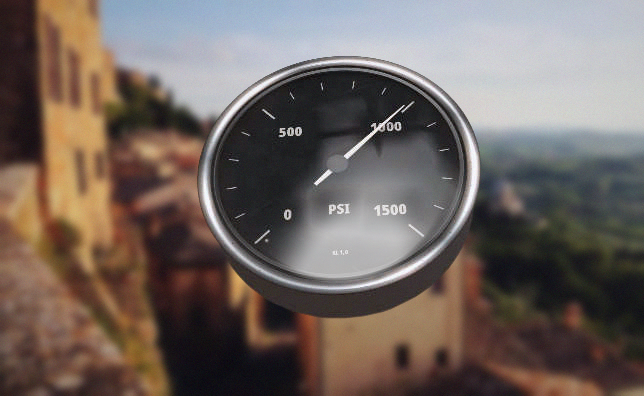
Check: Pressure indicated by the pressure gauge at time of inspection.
1000 psi
